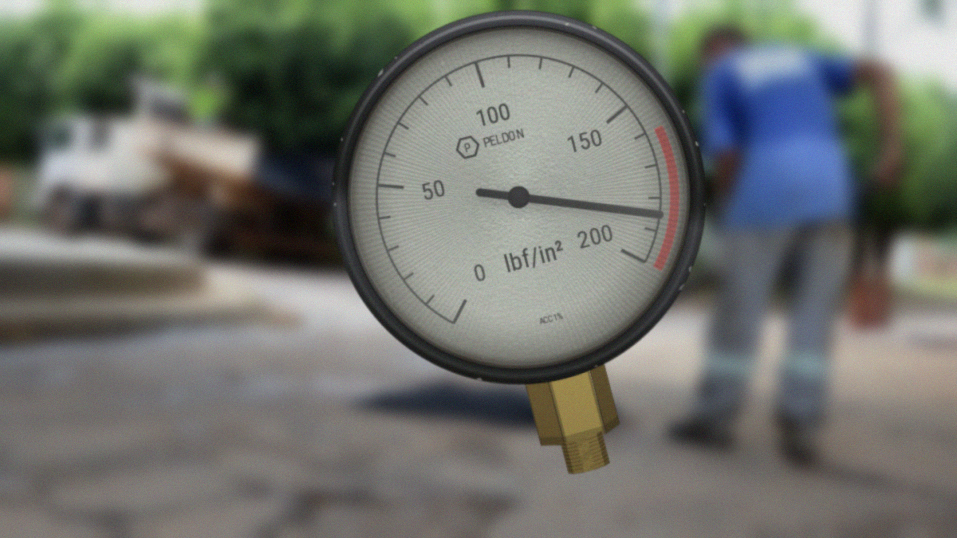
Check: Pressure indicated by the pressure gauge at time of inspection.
185 psi
